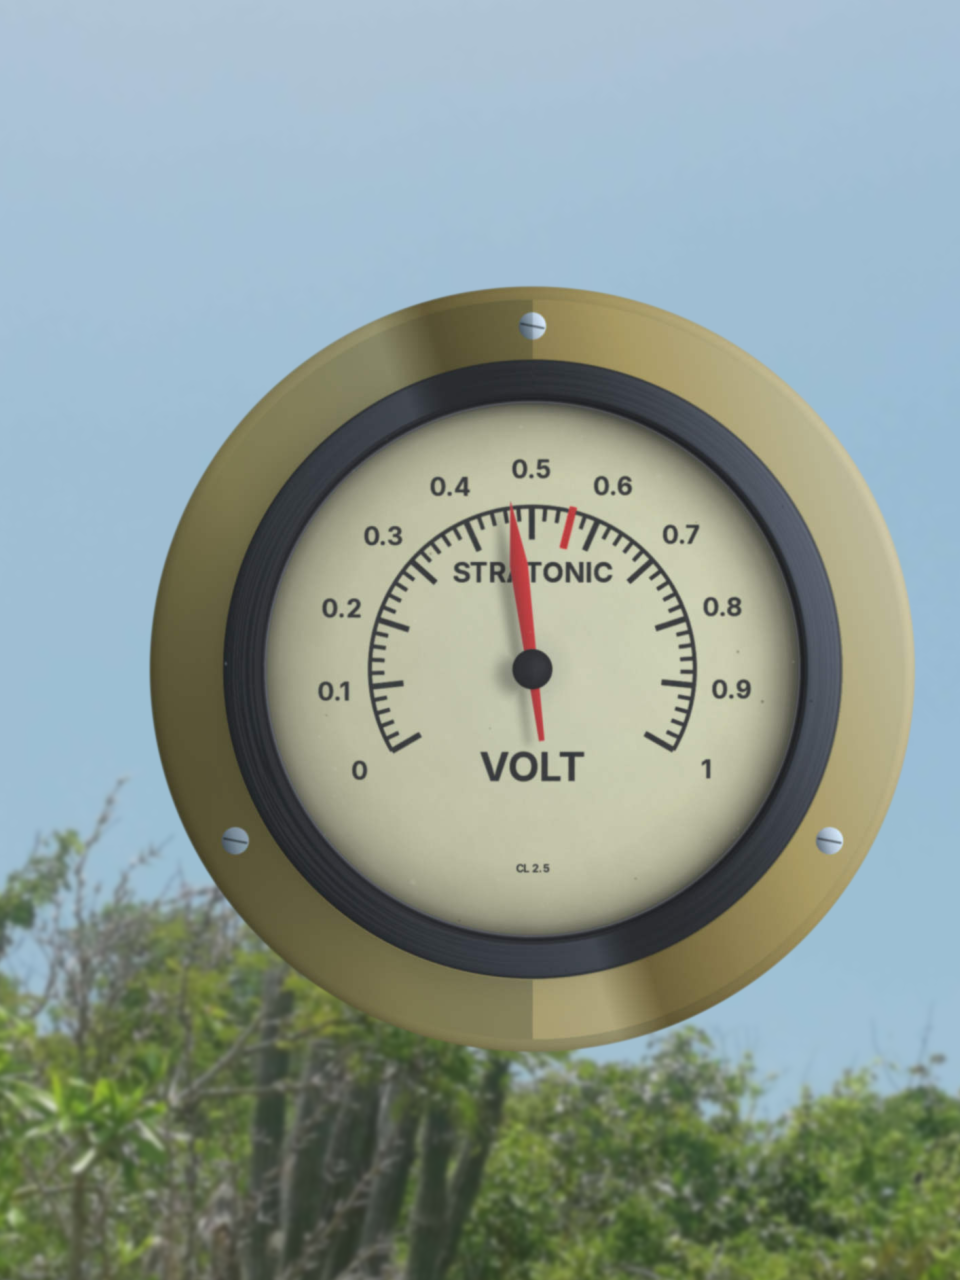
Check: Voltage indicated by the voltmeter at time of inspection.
0.47 V
